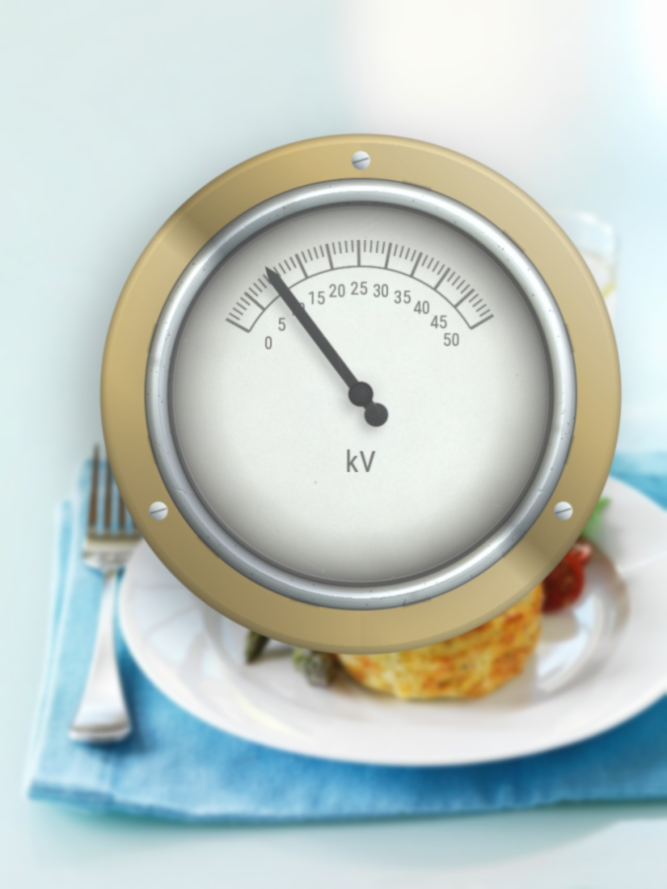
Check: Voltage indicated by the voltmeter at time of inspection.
10 kV
